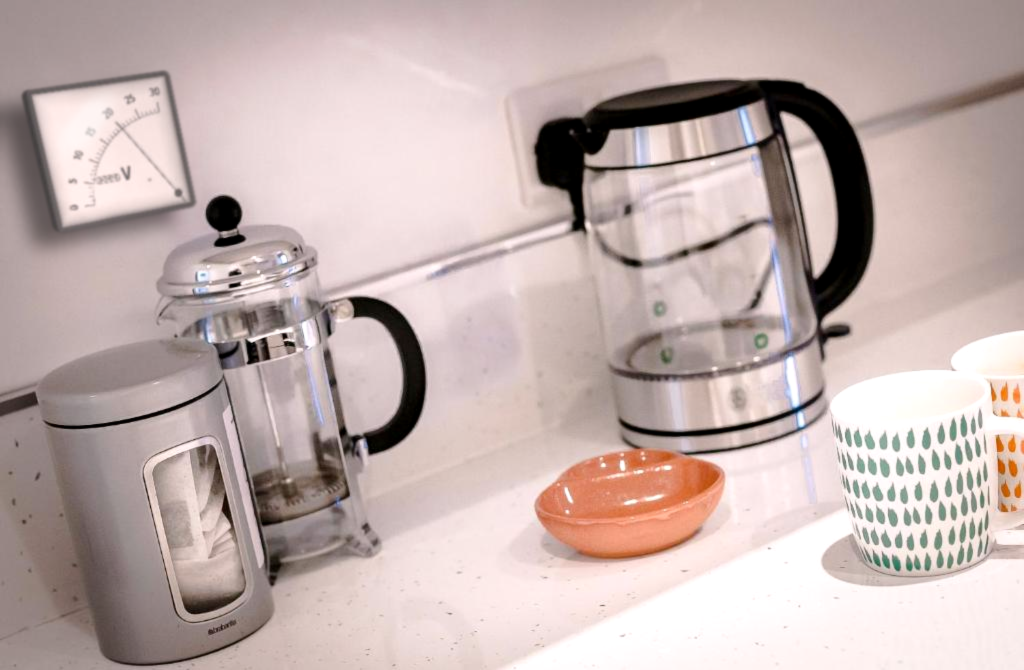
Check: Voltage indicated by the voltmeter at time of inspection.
20 V
